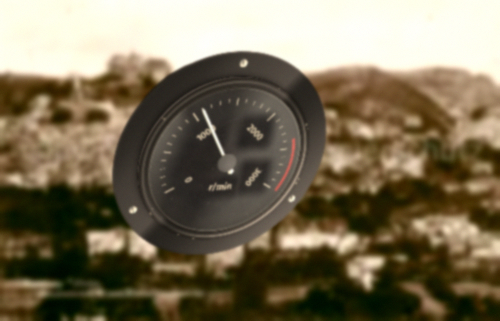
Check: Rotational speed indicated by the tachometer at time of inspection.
1100 rpm
